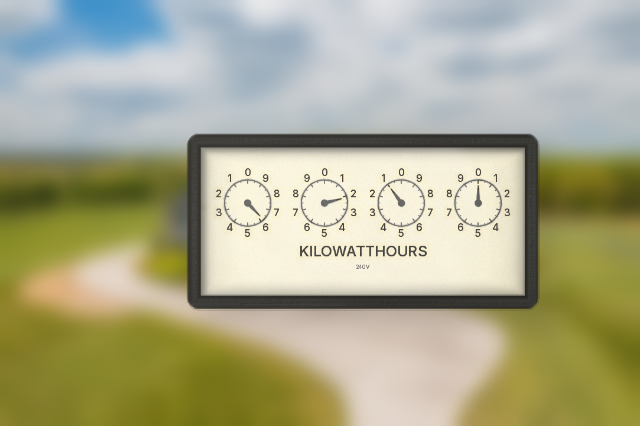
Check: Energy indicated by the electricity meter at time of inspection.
6210 kWh
